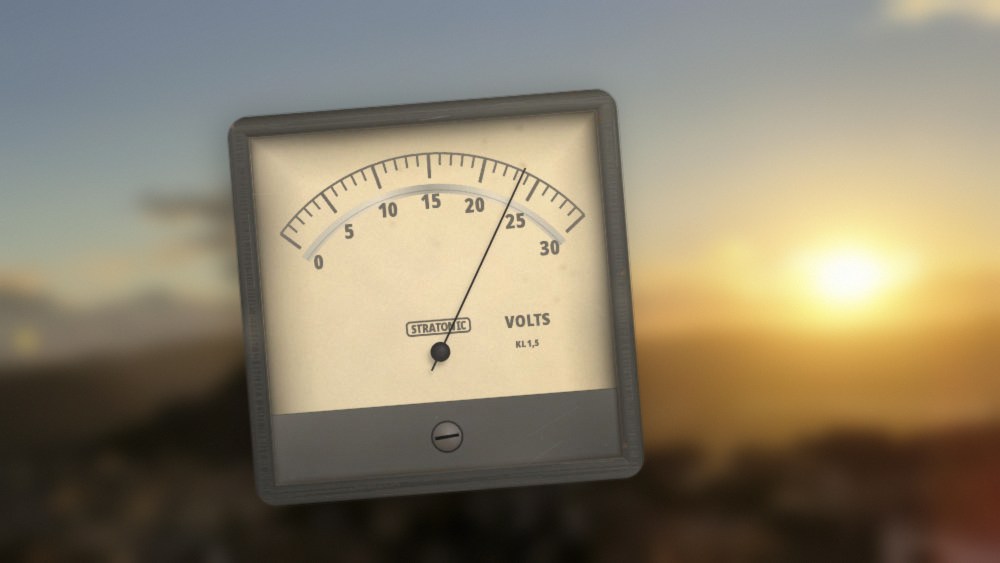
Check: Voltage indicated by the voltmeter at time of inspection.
23.5 V
